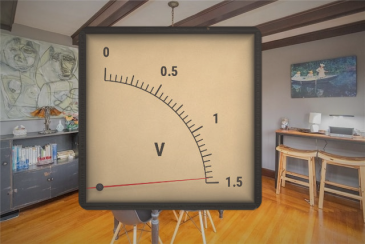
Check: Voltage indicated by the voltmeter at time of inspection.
1.45 V
